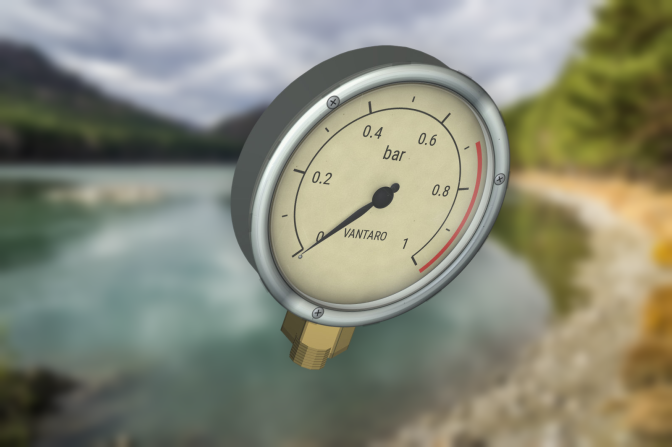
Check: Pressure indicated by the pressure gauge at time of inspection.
0 bar
